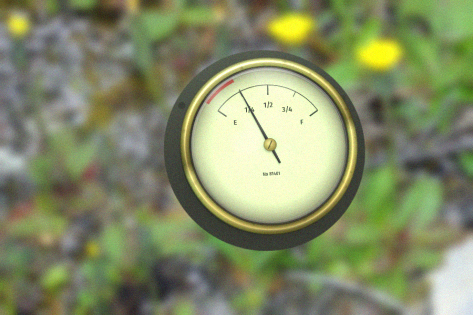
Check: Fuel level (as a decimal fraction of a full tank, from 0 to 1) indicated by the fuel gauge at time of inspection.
0.25
